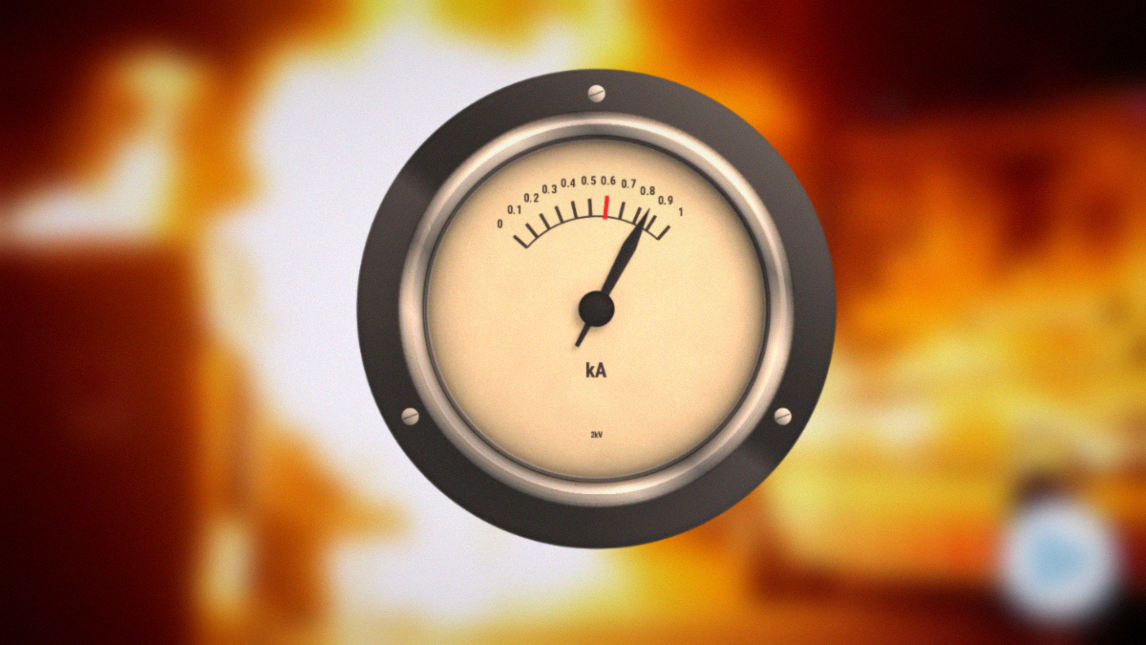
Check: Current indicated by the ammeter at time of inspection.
0.85 kA
